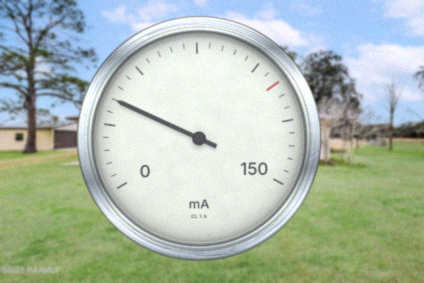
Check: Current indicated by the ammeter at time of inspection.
35 mA
